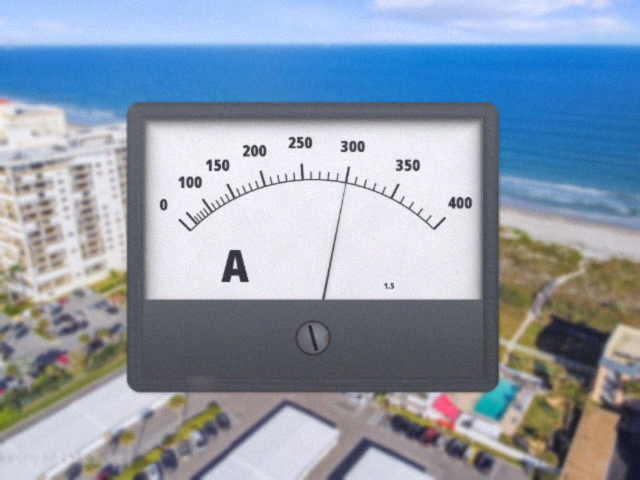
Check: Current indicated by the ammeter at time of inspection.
300 A
